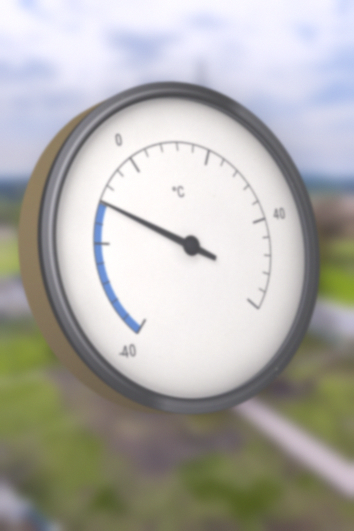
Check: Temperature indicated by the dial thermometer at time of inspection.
-12 °C
